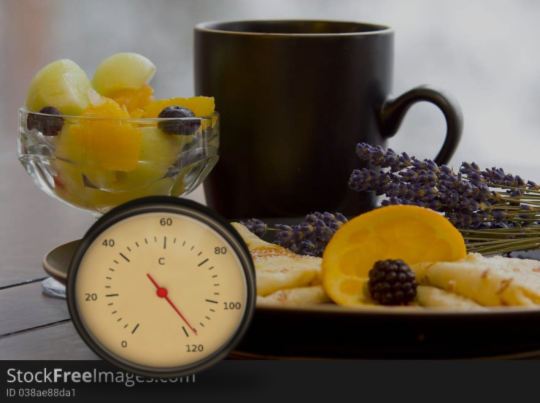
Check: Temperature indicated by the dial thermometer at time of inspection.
116 °C
